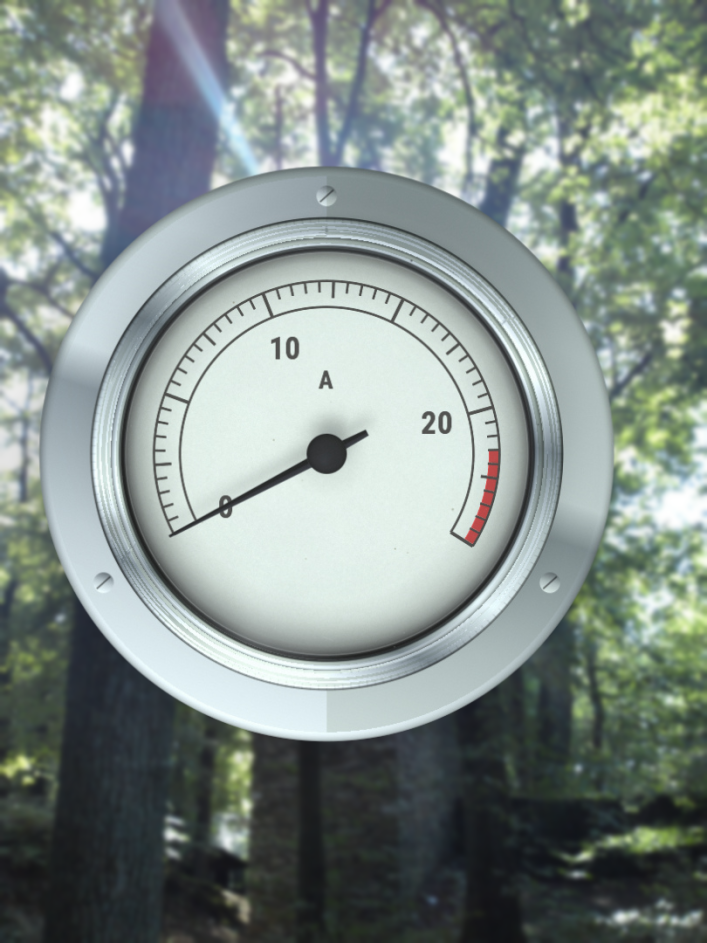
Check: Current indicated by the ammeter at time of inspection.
0 A
